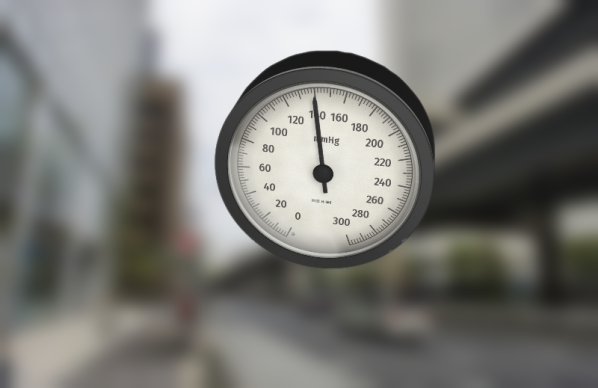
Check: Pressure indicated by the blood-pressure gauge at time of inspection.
140 mmHg
